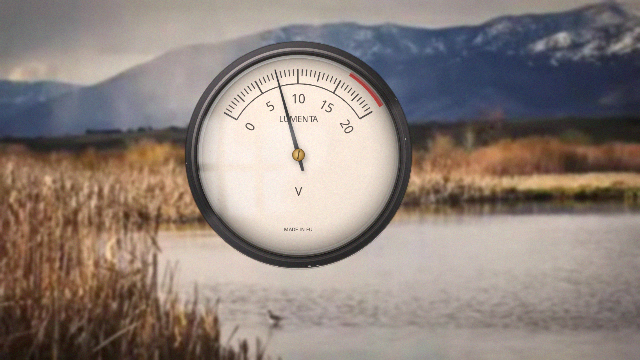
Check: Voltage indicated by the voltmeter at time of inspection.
7.5 V
